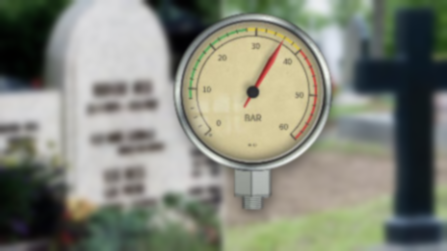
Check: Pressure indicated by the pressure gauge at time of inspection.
36 bar
